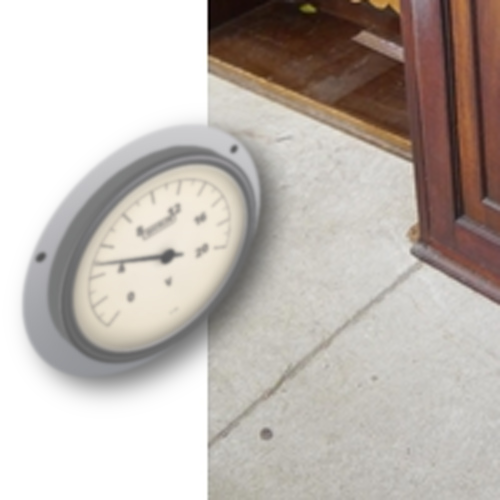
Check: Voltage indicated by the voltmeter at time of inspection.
5 V
